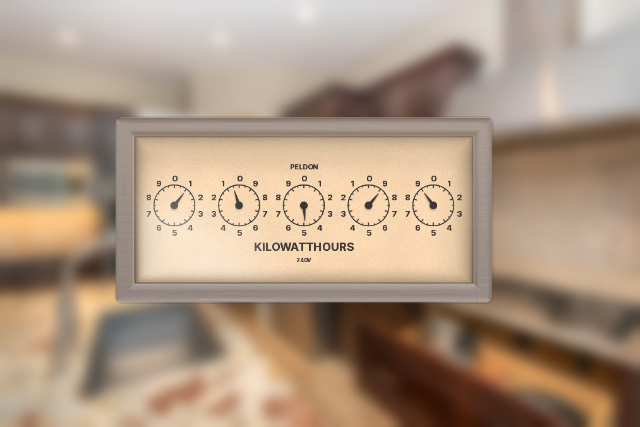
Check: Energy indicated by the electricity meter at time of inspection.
10489 kWh
